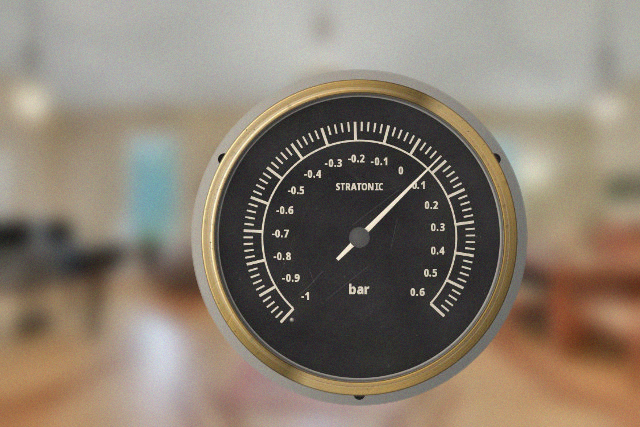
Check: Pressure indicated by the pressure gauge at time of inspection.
0.08 bar
